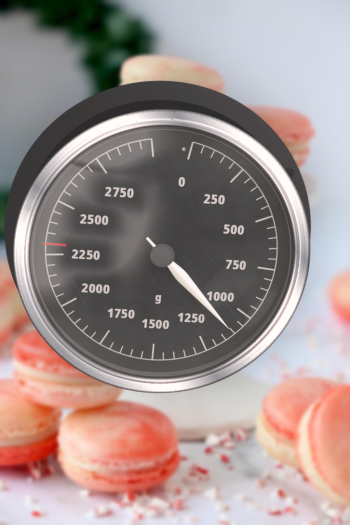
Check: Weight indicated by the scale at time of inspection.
1100 g
